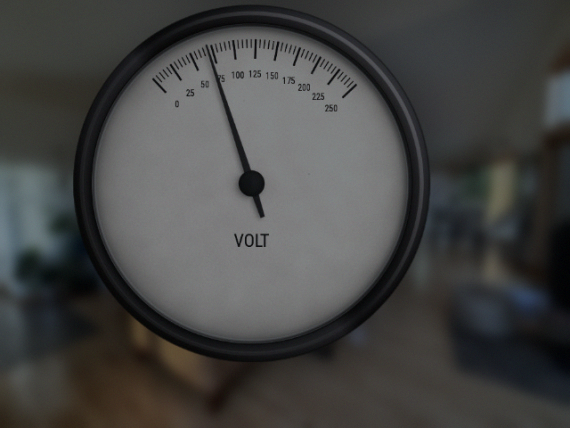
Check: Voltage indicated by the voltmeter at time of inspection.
70 V
